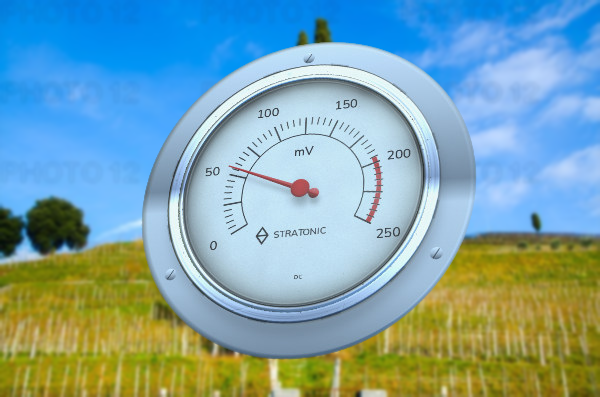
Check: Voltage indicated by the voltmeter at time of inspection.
55 mV
